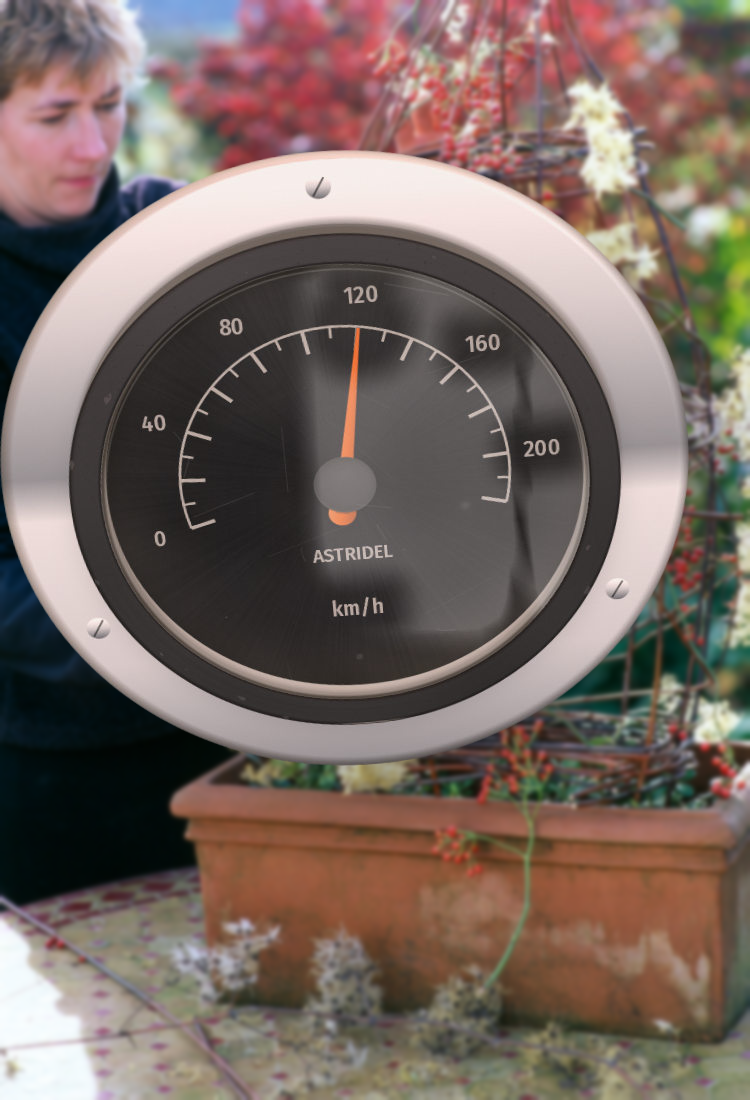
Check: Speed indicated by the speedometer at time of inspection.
120 km/h
